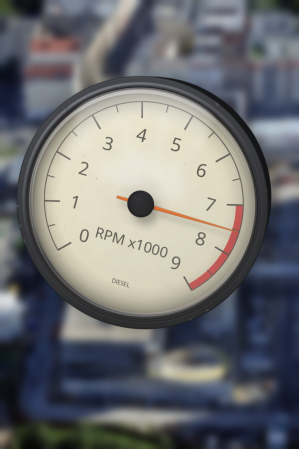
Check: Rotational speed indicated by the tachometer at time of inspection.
7500 rpm
